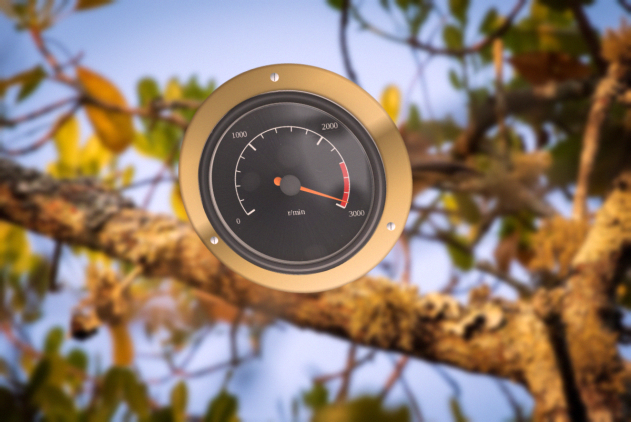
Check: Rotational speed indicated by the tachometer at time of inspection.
2900 rpm
